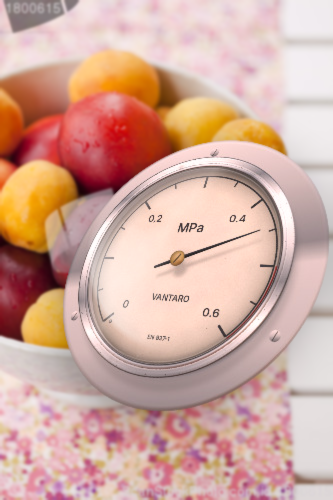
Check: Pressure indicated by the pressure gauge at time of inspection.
0.45 MPa
